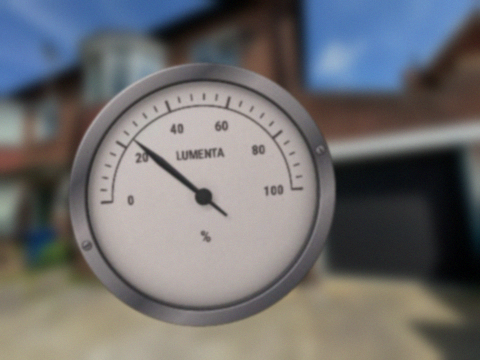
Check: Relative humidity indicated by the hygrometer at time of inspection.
24 %
